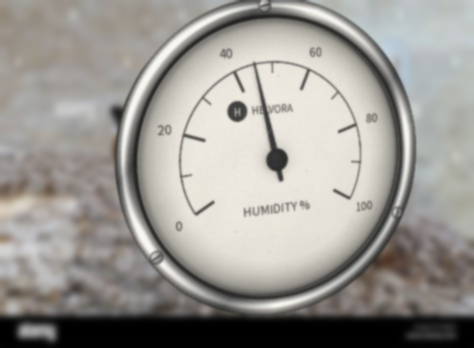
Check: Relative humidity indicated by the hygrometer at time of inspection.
45 %
